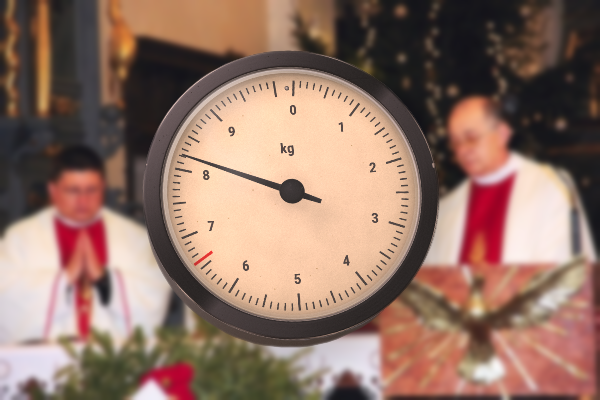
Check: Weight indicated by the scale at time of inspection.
8.2 kg
